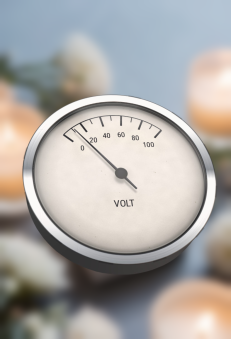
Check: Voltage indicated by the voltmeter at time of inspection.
10 V
